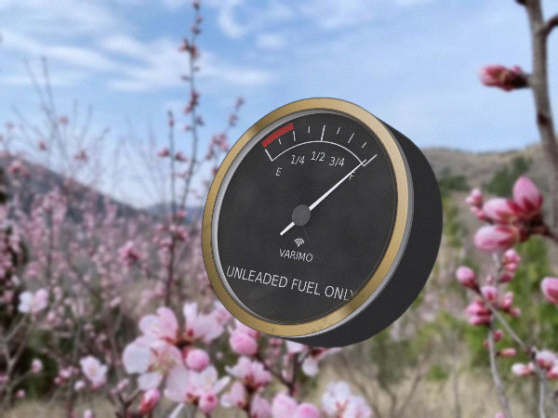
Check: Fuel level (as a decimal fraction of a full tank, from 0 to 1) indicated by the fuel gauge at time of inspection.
1
